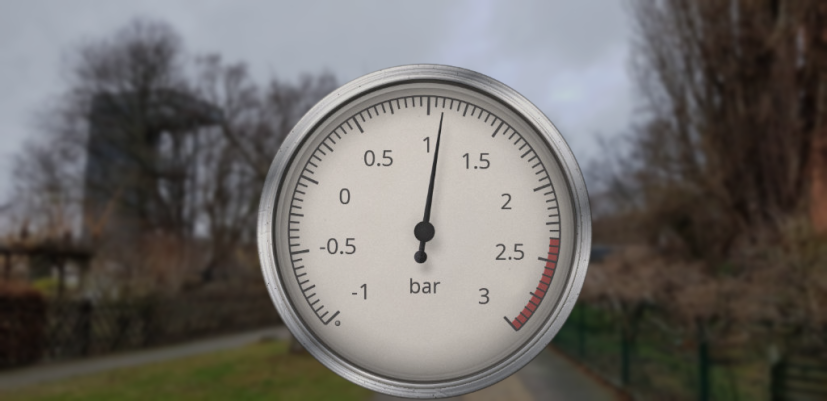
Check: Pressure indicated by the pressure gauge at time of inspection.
1.1 bar
